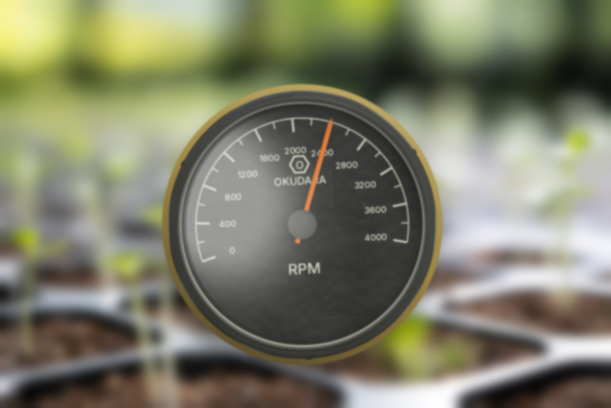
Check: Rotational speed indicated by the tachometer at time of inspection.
2400 rpm
